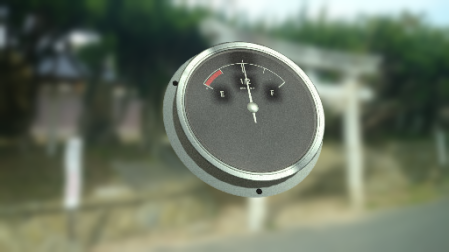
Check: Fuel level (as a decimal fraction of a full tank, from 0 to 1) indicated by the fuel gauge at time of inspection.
0.5
